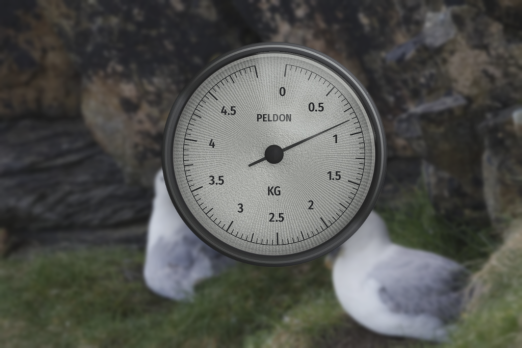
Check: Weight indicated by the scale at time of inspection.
0.85 kg
